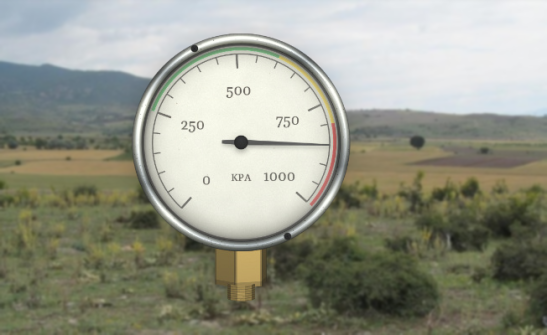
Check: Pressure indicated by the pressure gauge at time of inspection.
850 kPa
